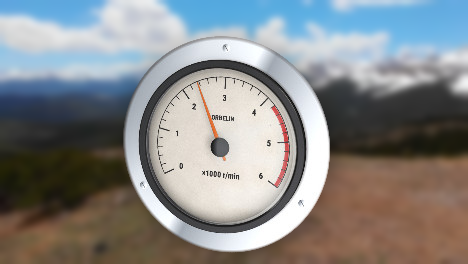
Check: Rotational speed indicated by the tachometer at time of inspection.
2400 rpm
